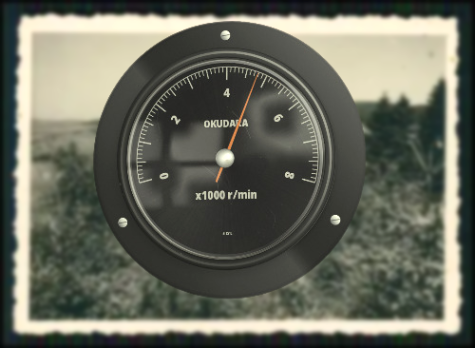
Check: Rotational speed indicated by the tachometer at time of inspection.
4800 rpm
